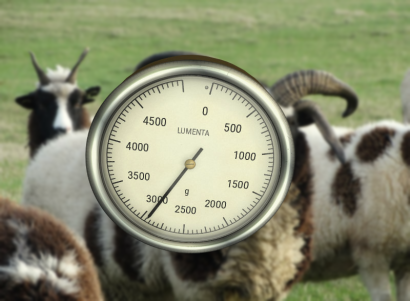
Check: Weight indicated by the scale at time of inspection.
2950 g
